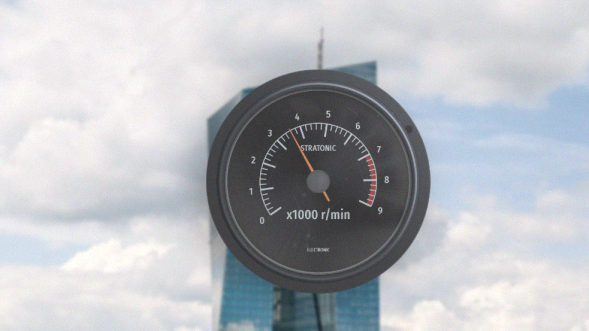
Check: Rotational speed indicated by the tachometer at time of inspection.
3600 rpm
